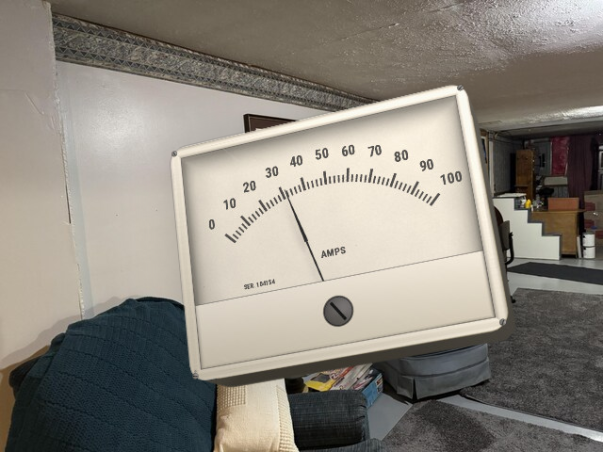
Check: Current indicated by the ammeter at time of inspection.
32 A
